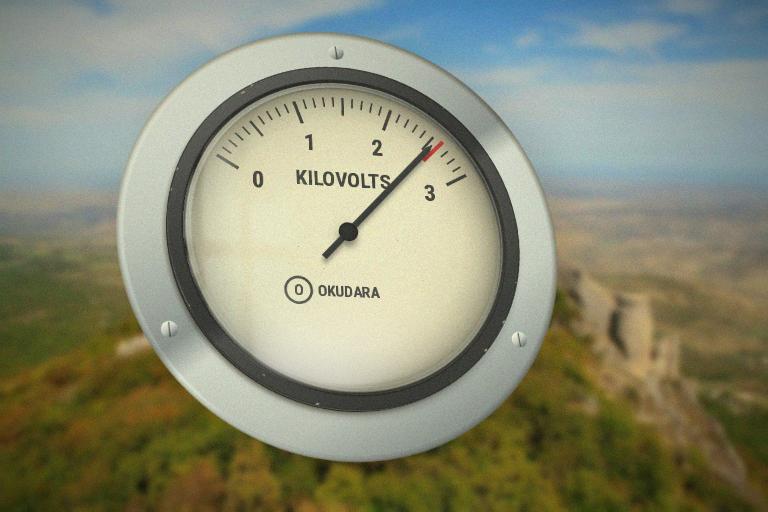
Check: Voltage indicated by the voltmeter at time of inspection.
2.55 kV
